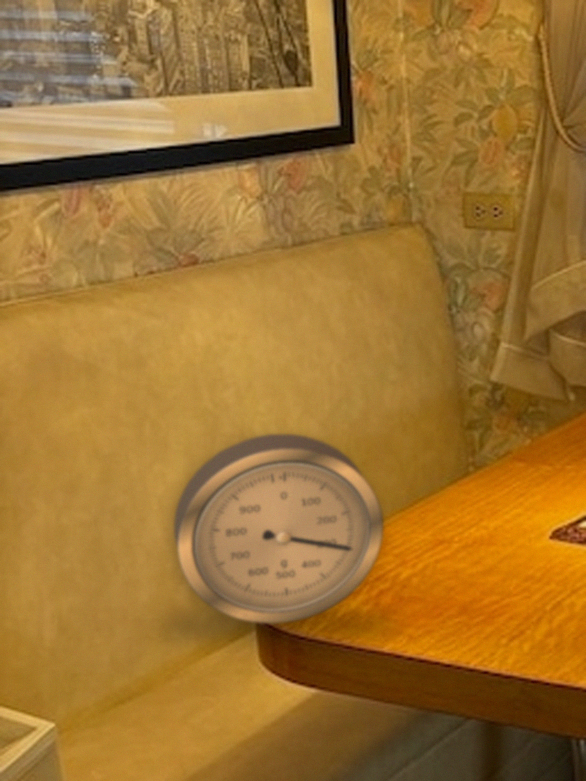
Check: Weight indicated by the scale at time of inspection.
300 g
